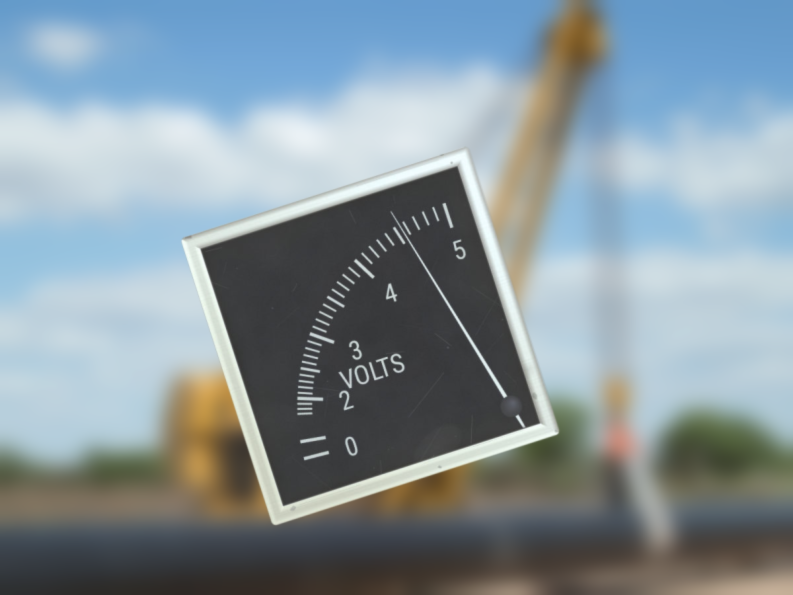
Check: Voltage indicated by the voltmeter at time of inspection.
4.55 V
